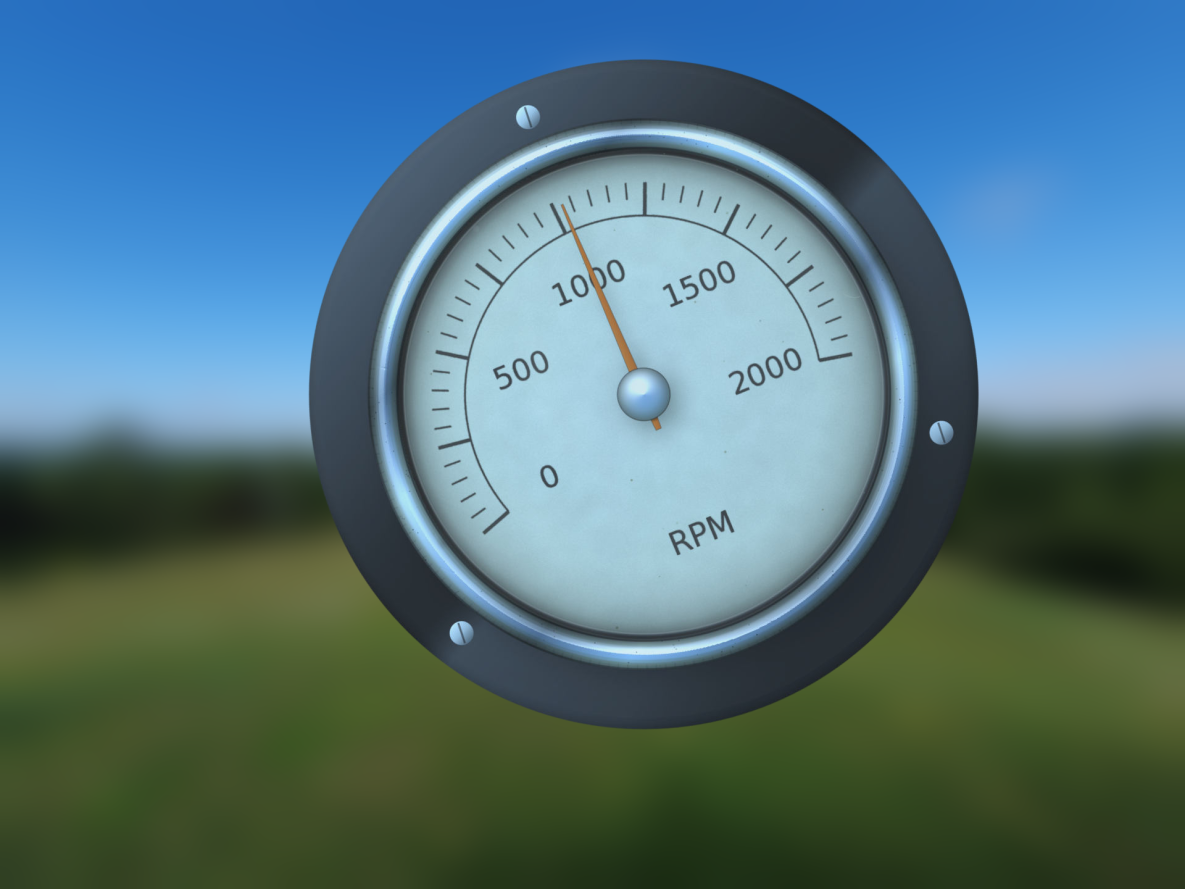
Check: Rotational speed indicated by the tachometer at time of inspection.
1025 rpm
